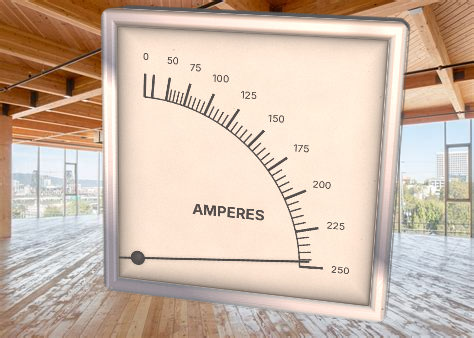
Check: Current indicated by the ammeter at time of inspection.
245 A
